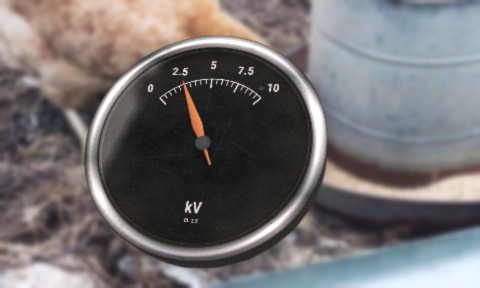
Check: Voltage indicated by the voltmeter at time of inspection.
2.5 kV
